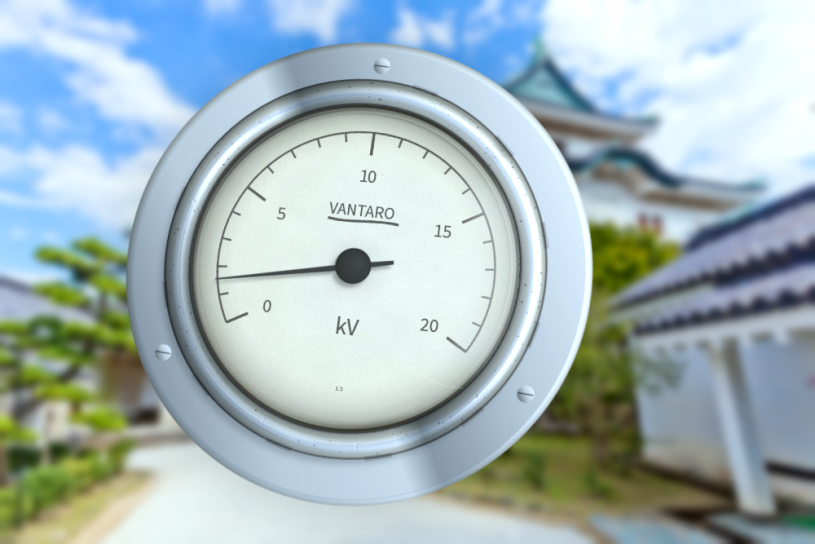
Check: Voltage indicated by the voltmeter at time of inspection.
1.5 kV
